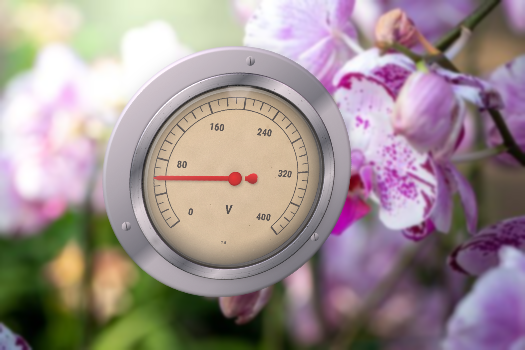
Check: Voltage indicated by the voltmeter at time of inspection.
60 V
